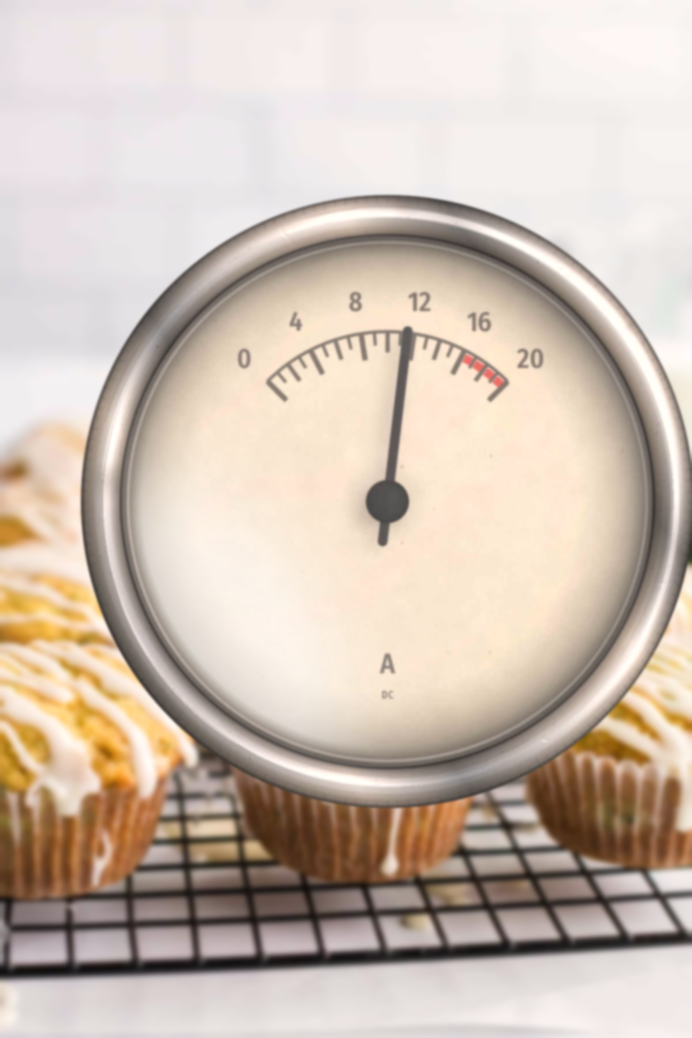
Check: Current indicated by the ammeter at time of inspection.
11.5 A
